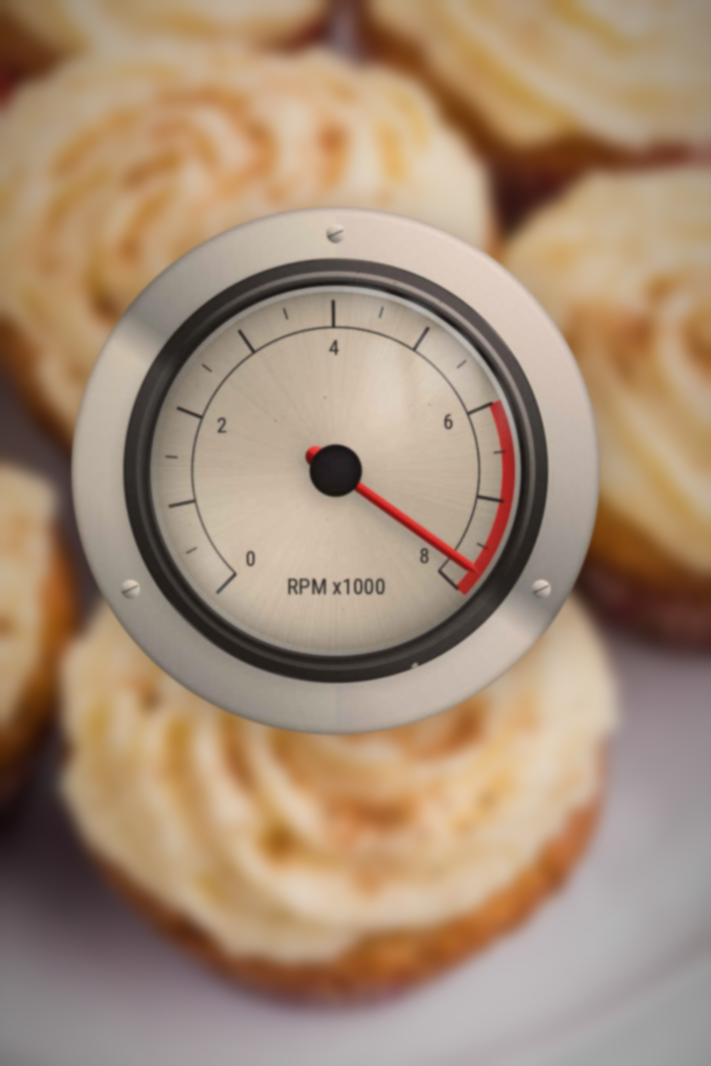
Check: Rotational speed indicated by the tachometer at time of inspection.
7750 rpm
